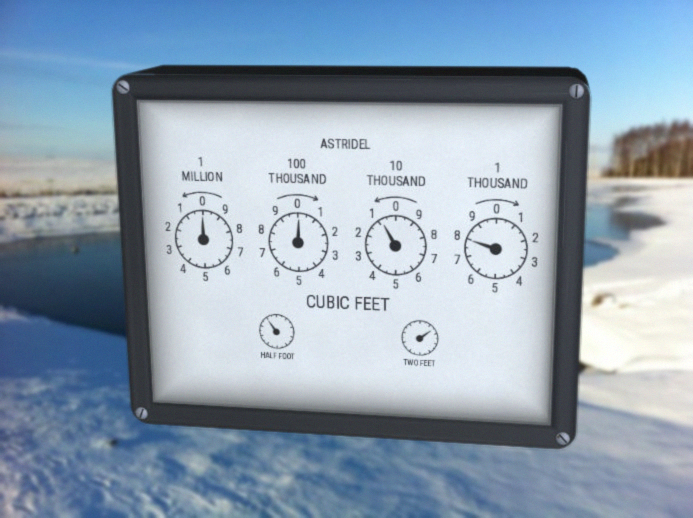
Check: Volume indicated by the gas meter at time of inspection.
800 ft³
